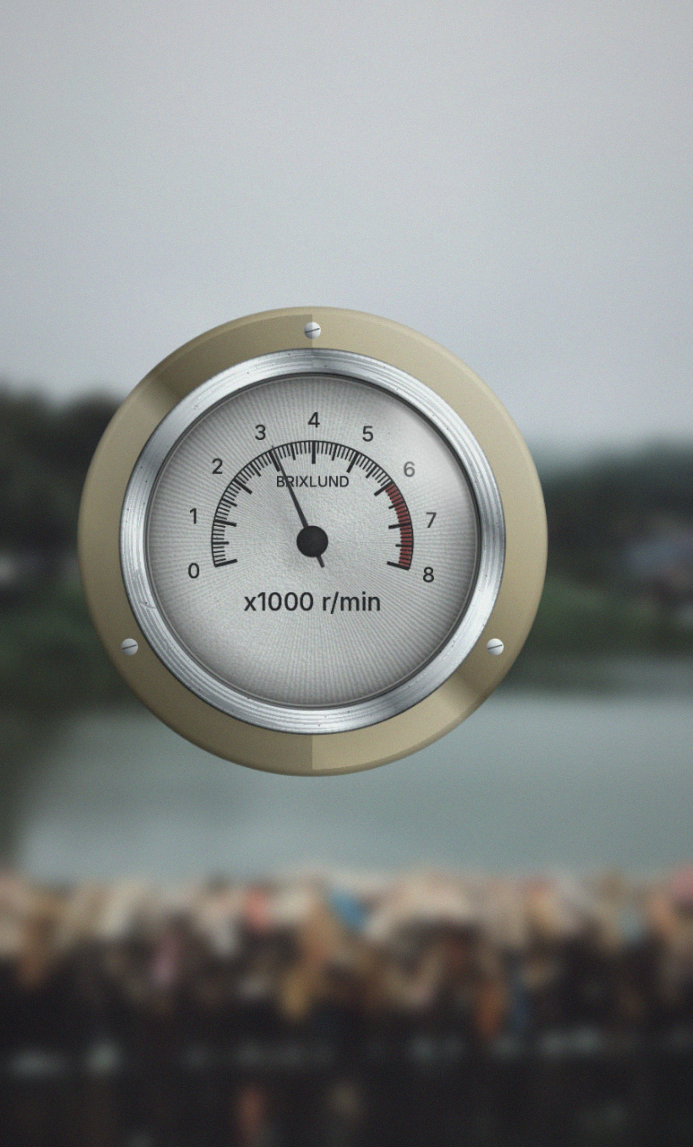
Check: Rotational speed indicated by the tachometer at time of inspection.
3100 rpm
